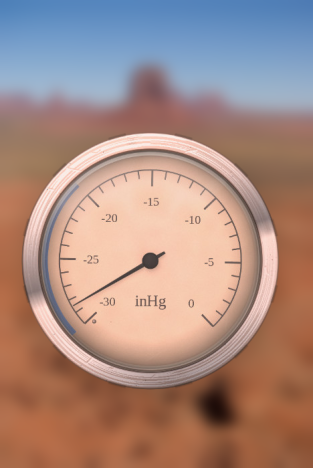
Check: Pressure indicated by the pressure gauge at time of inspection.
-28.5 inHg
